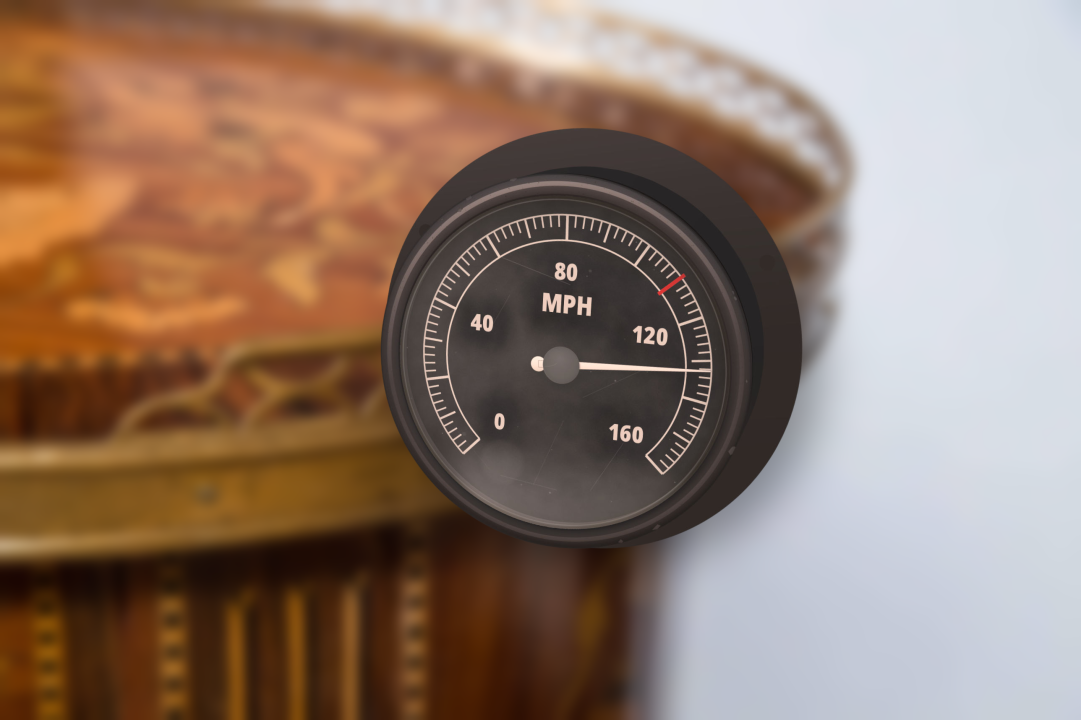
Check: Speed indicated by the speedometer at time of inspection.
132 mph
